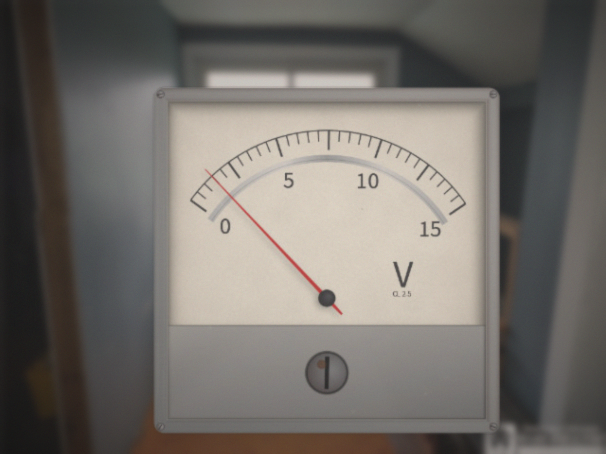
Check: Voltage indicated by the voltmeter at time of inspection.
1.5 V
